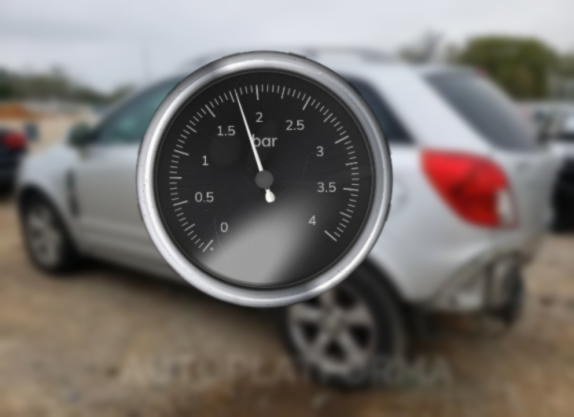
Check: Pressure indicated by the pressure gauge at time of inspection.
1.8 bar
